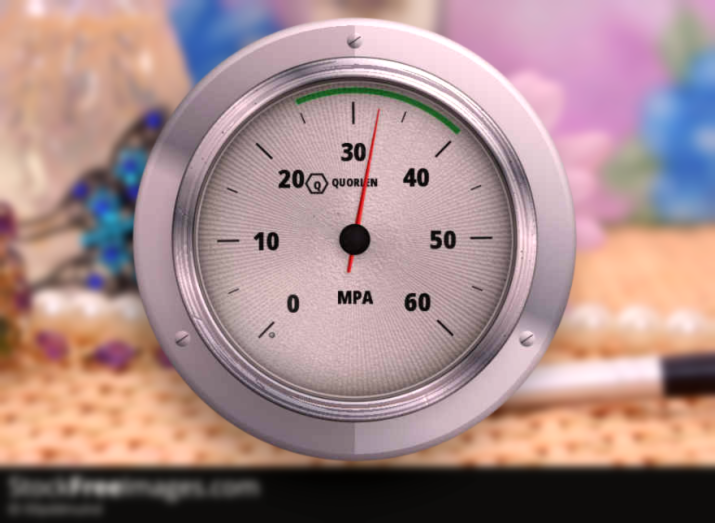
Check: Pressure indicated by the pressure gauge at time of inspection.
32.5 MPa
